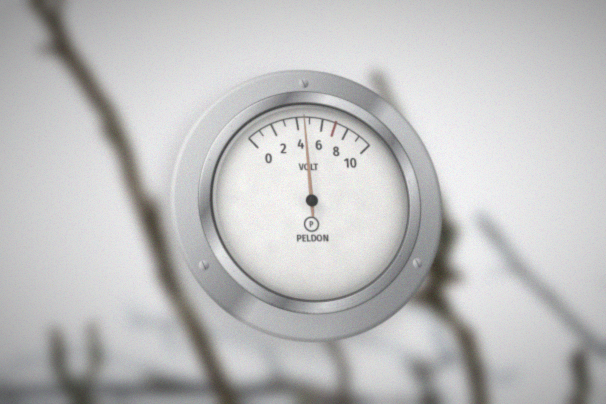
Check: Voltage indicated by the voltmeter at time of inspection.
4.5 V
